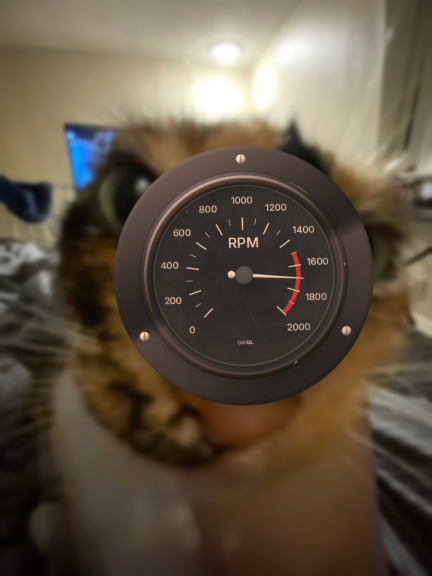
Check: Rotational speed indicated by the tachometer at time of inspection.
1700 rpm
